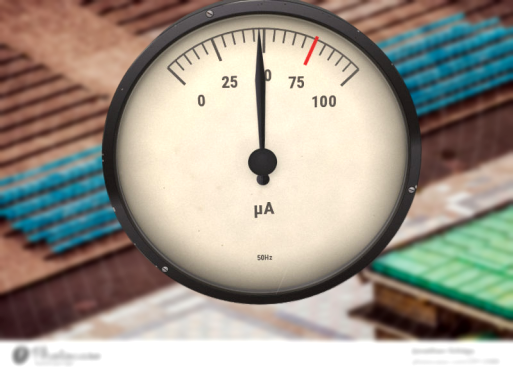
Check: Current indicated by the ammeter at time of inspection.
47.5 µA
